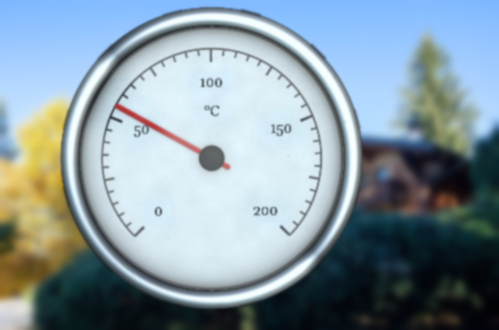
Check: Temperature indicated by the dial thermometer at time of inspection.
55 °C
